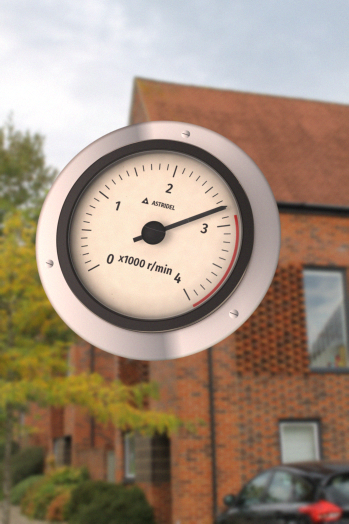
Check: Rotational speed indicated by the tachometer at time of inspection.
2800 rpm
